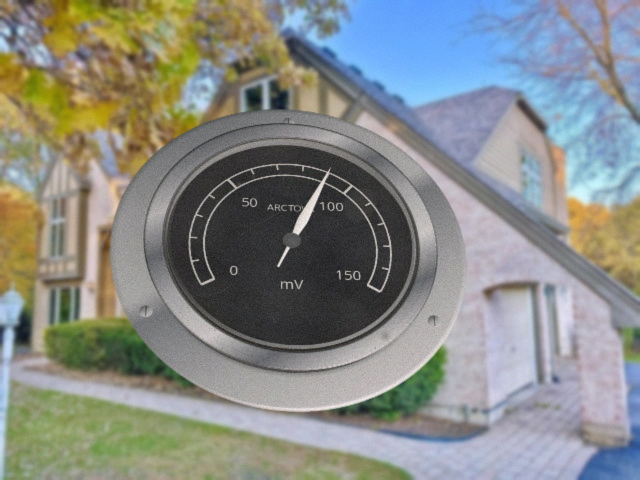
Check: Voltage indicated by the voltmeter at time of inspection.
90 mV
